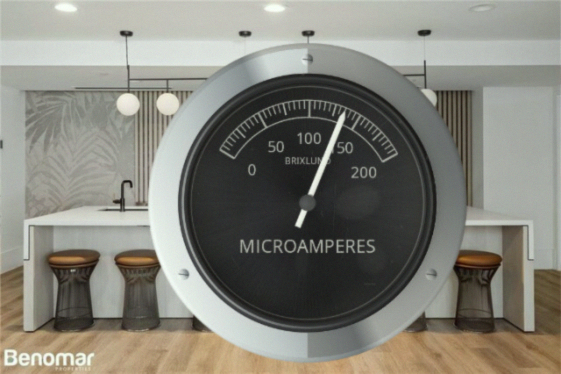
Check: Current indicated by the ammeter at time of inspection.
135 µA
